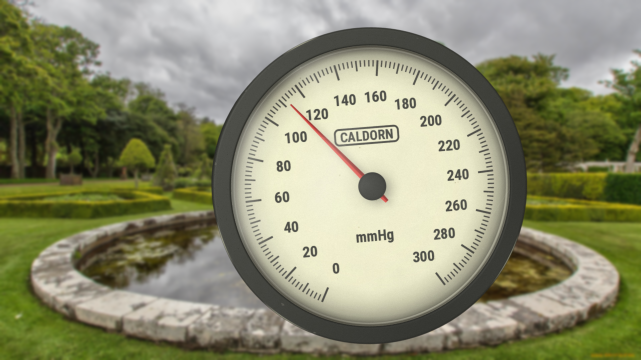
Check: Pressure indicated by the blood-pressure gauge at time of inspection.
112 mmHg
